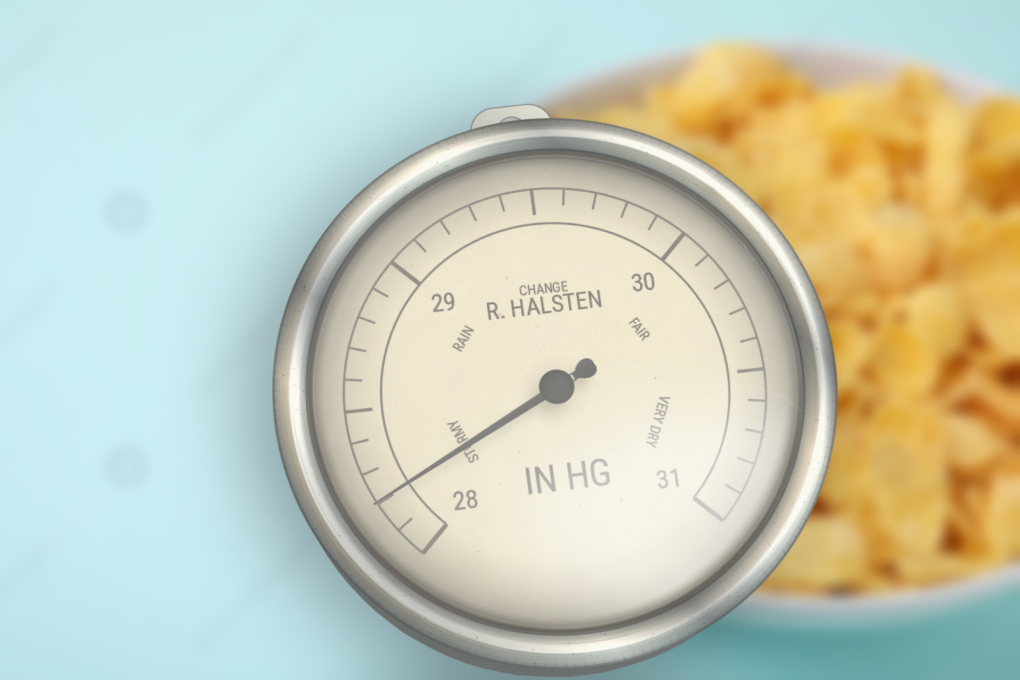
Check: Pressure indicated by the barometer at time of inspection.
28.2 inHg
